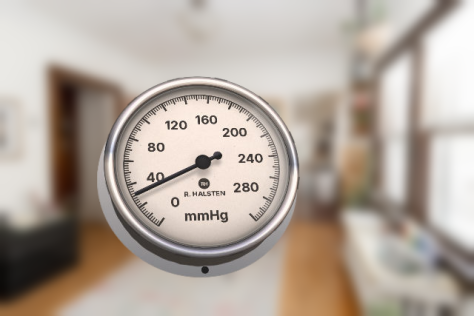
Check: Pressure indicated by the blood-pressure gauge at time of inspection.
30 mmHg
